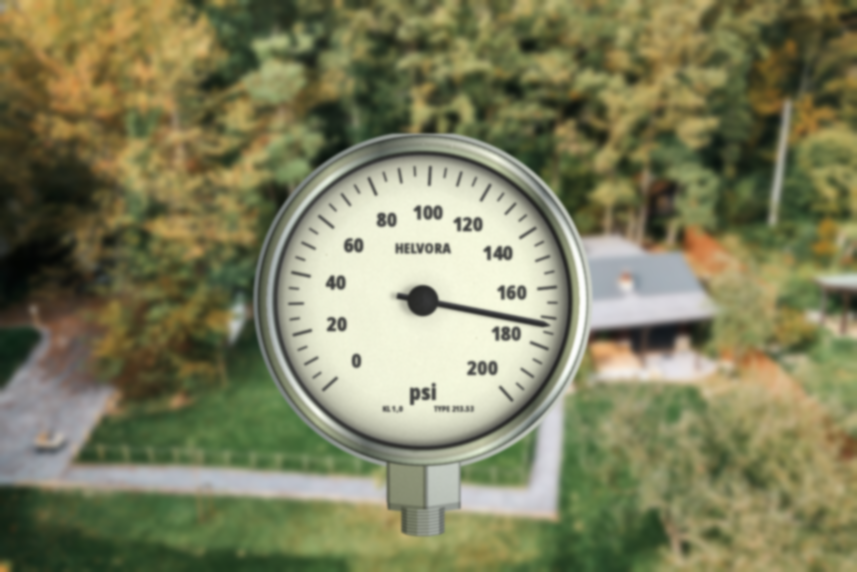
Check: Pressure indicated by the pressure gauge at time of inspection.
172.5 psi
